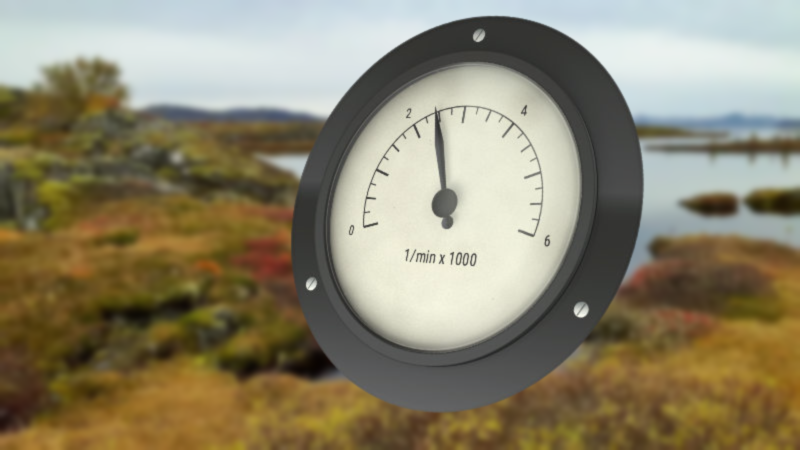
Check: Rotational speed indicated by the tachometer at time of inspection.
2500 rpm
